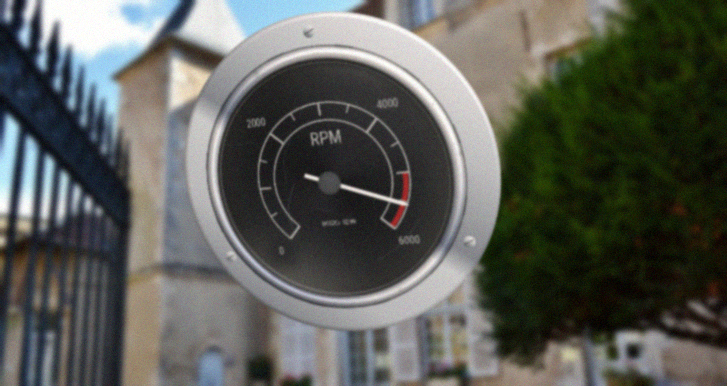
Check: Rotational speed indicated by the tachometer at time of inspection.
5500 rpm
